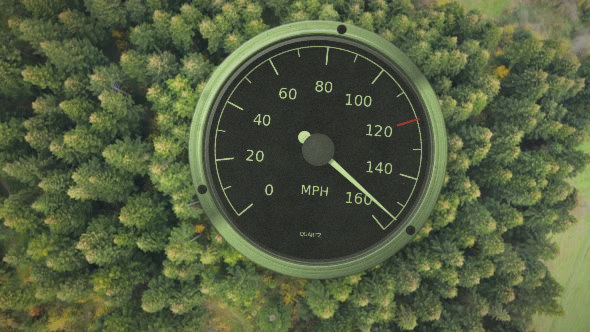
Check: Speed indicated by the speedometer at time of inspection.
155 mph
